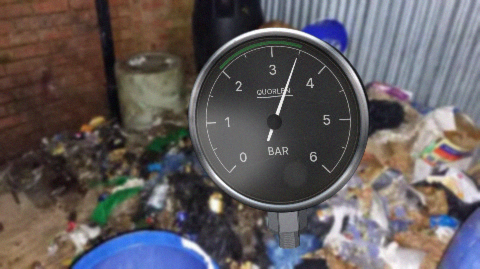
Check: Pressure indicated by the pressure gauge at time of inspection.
3.5 bar
